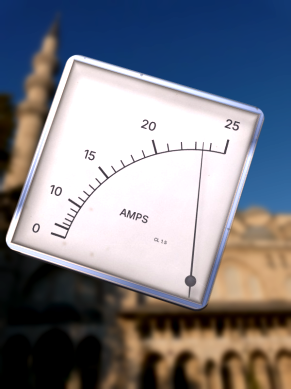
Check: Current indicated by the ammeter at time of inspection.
23.5 A
